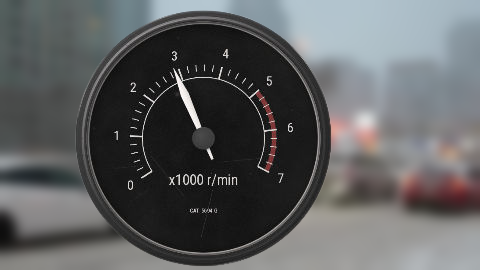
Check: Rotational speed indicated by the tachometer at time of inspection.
2900 rpm
